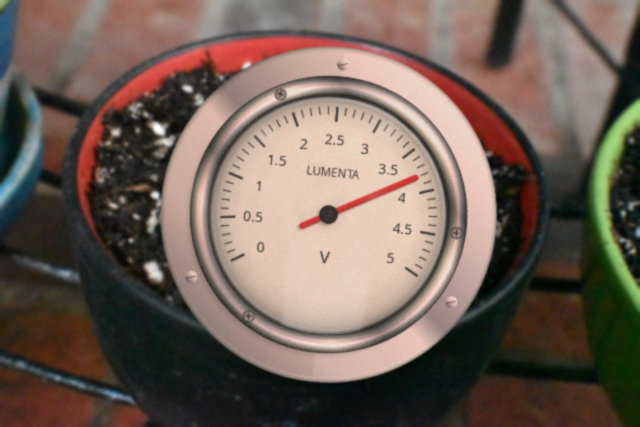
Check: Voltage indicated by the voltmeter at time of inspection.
3.8 V
